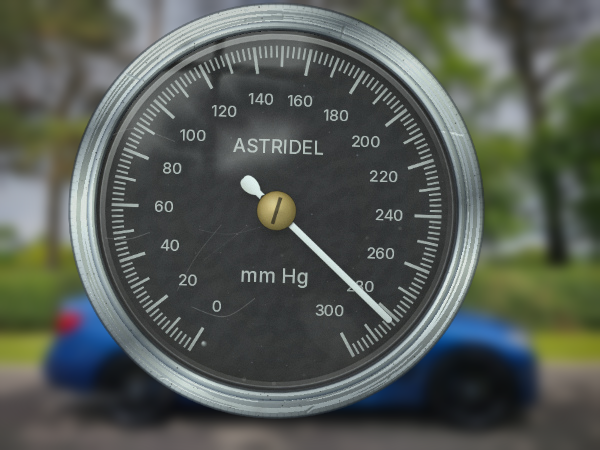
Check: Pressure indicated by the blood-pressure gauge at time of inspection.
282 mmHg
